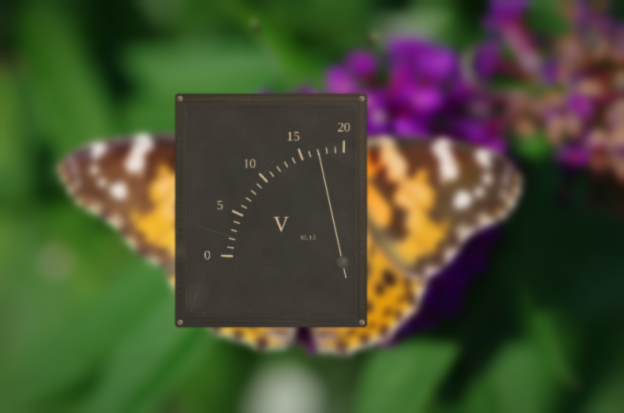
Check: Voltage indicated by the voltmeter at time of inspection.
17 V
